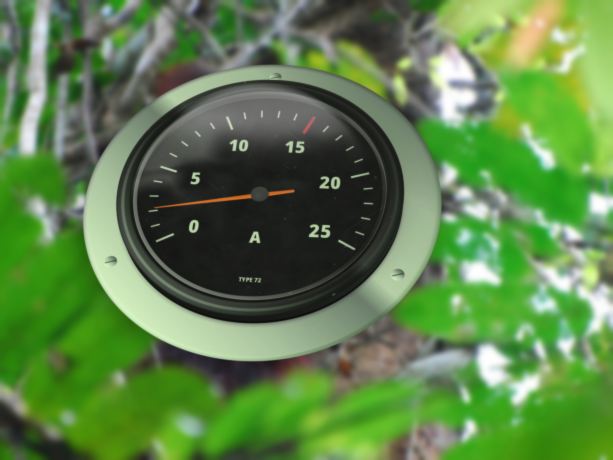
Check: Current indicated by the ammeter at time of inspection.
2 A
